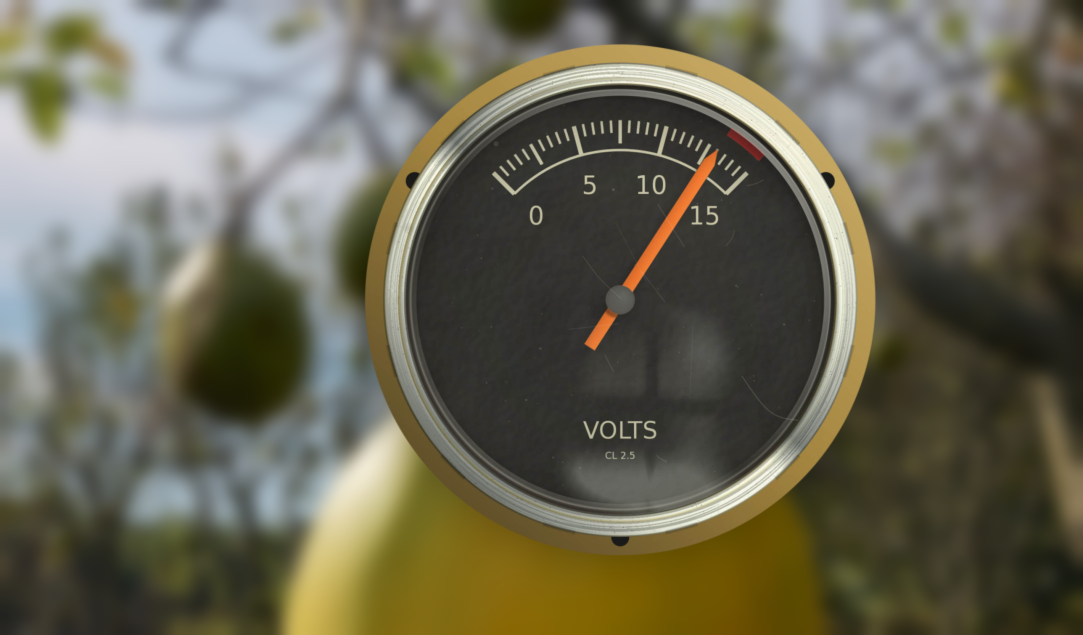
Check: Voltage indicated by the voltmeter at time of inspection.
13 V
